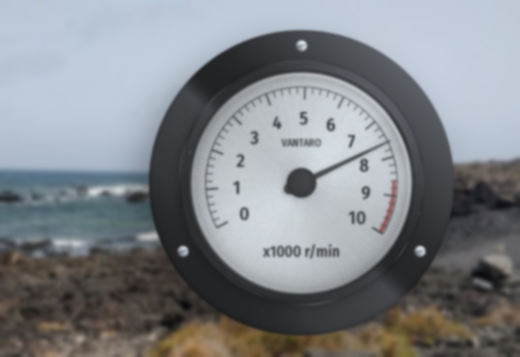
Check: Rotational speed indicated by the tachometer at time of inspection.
7600 rpm
